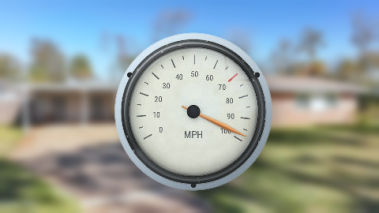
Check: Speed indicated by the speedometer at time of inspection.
97.5 mph
